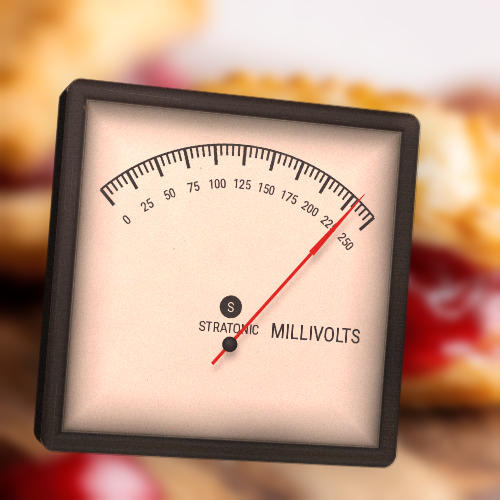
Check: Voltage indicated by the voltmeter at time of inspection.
230 mV
